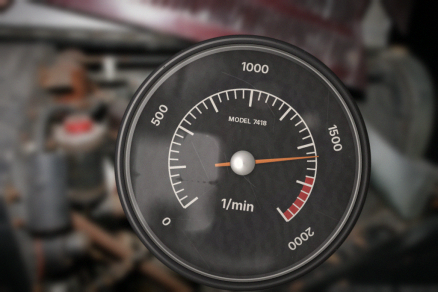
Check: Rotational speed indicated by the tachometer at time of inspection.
1575 rpm
